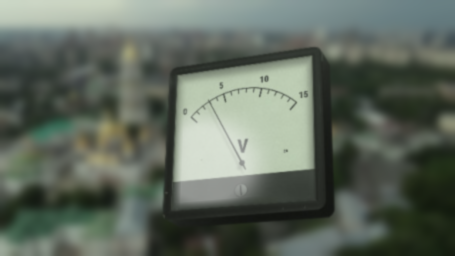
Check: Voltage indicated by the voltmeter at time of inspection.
3 V
